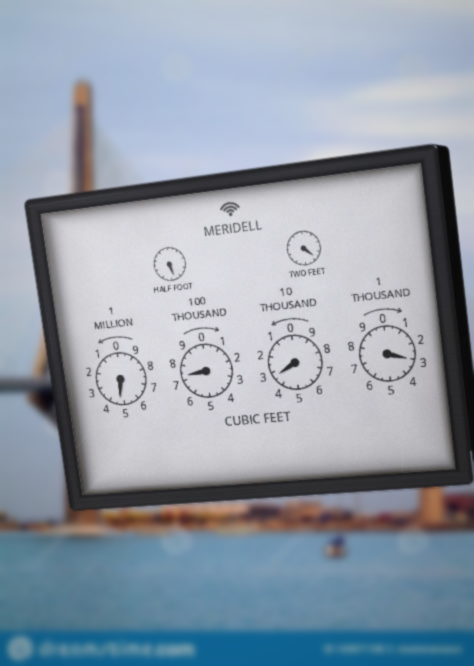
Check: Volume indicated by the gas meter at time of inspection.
473300 ft³
